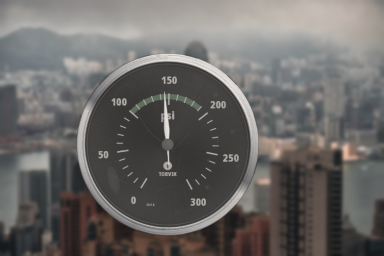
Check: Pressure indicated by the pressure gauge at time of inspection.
145 psi
